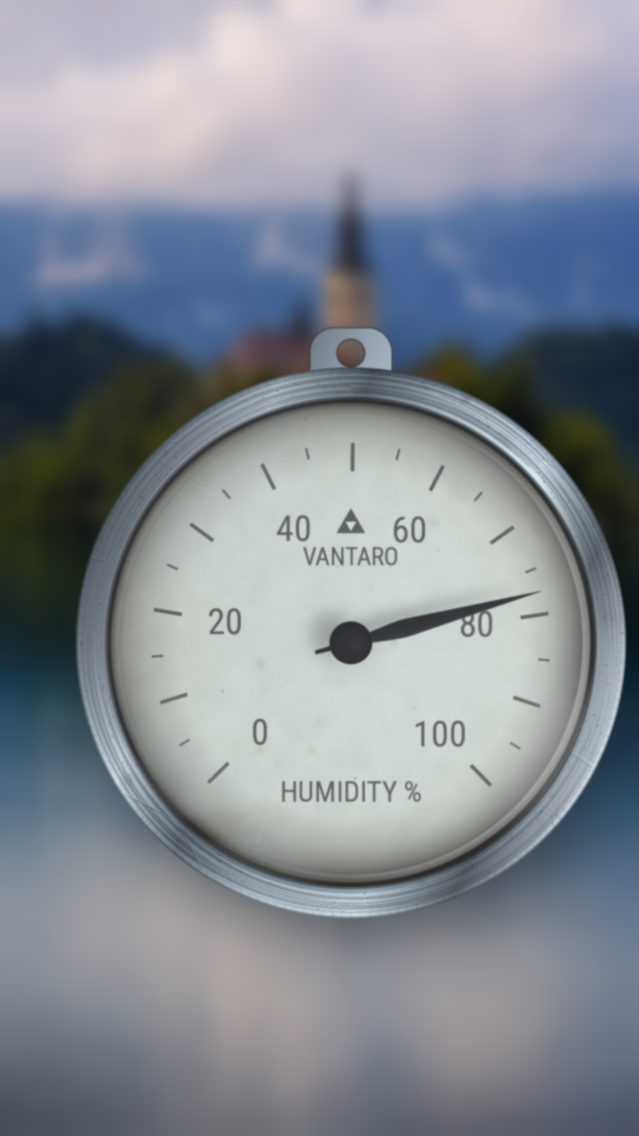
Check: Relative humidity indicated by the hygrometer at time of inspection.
77.5 %
